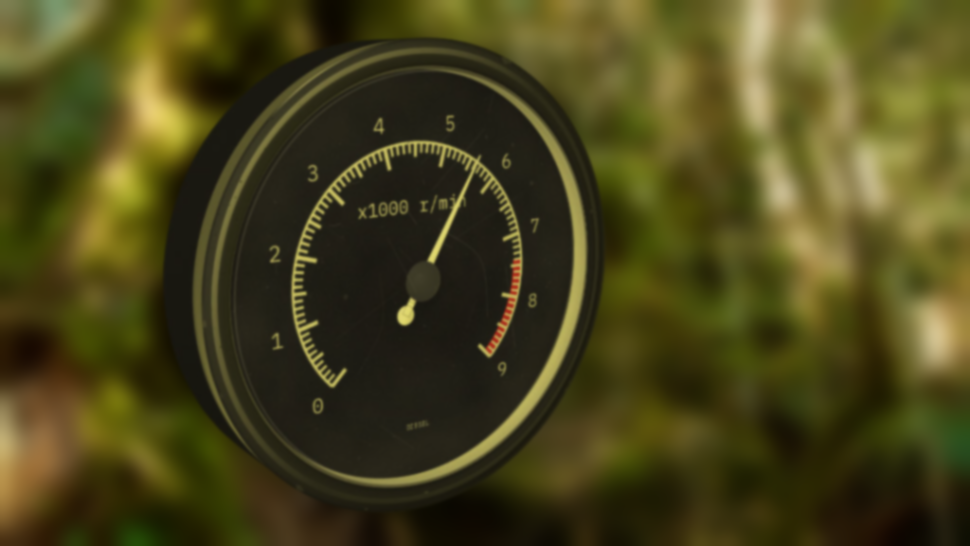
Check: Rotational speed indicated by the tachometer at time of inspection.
5500 rpm
